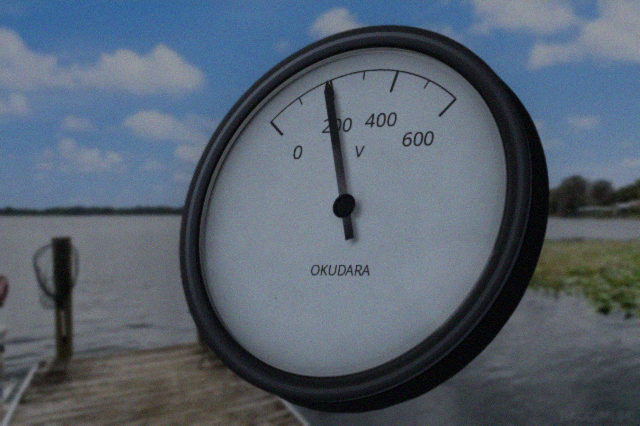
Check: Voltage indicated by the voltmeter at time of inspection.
200 V
